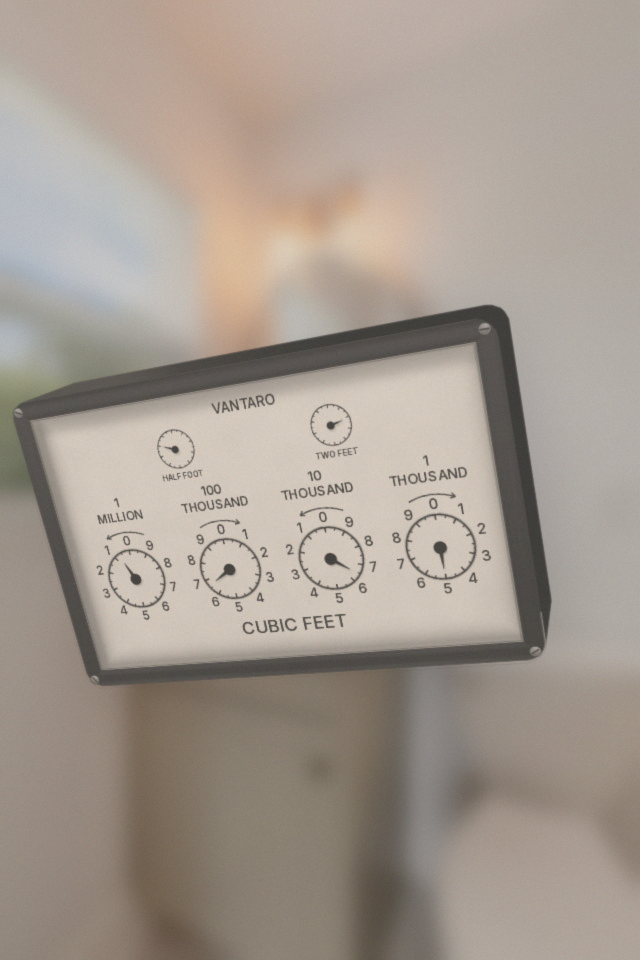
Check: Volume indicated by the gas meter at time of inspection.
66500 ft³
